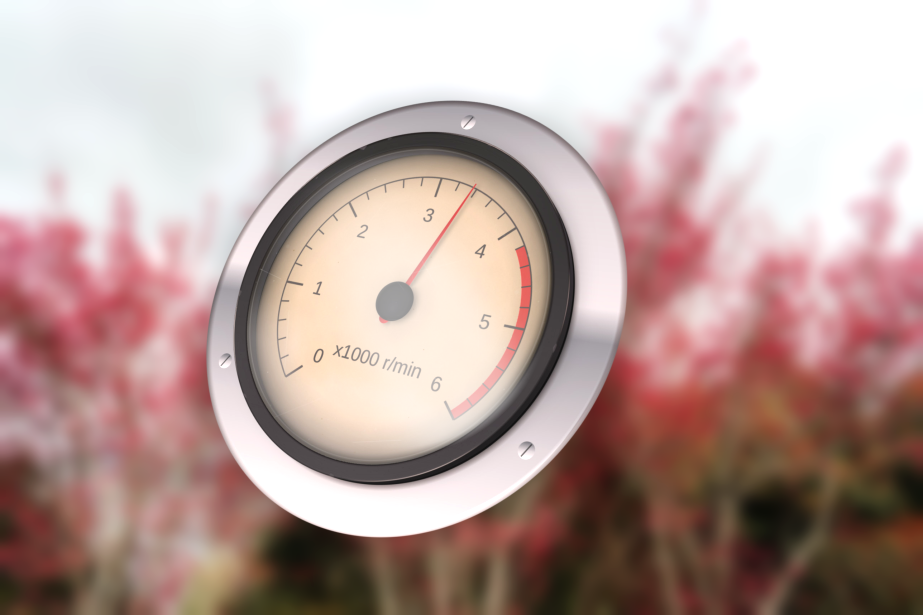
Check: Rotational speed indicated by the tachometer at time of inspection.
3400 rpm
